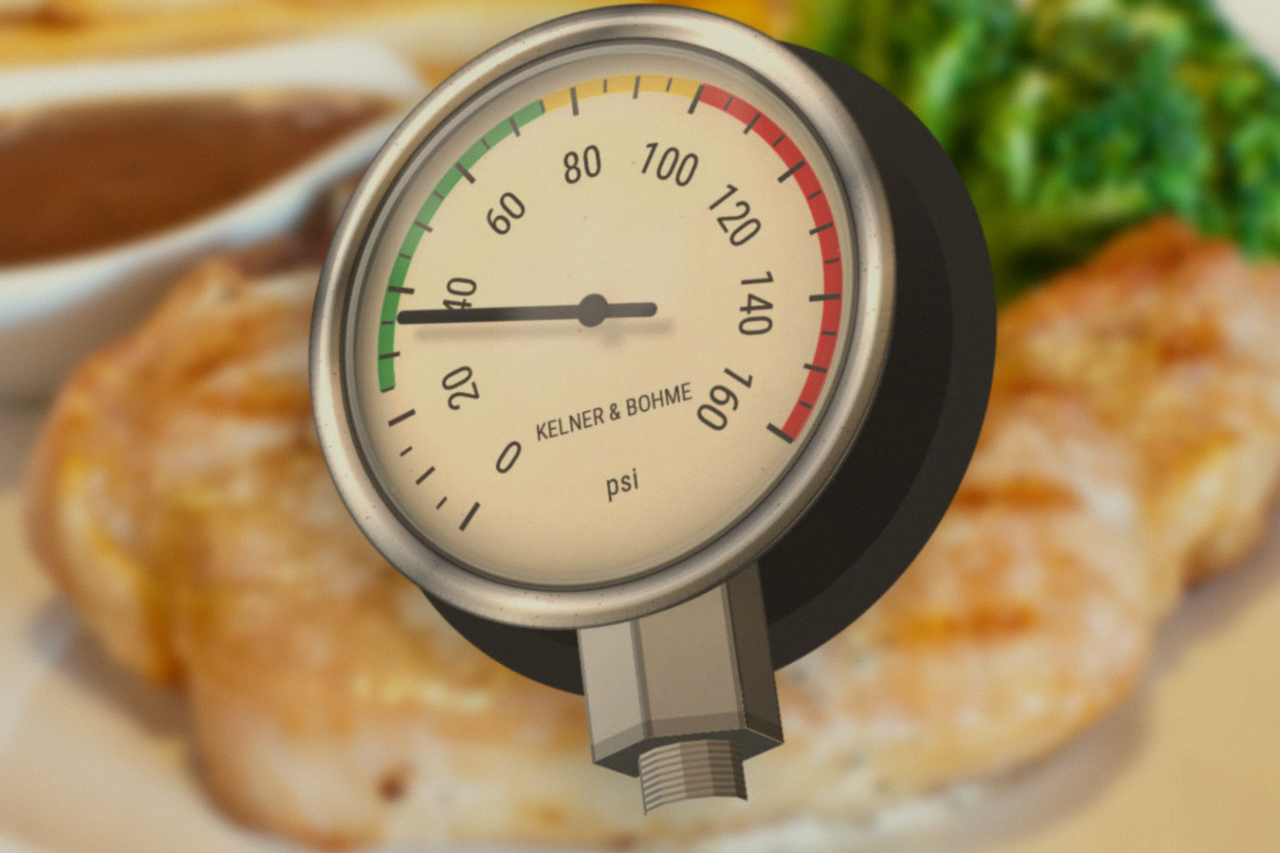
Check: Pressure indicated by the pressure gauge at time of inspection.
35 psi
